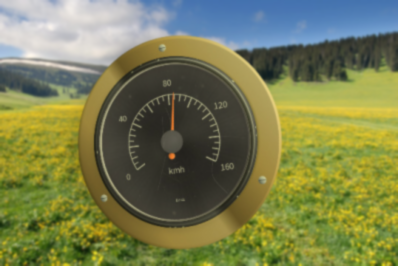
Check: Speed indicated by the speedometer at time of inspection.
85 km/h
